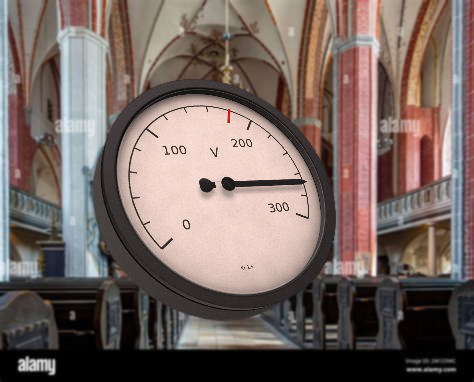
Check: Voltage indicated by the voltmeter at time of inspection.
270 V
